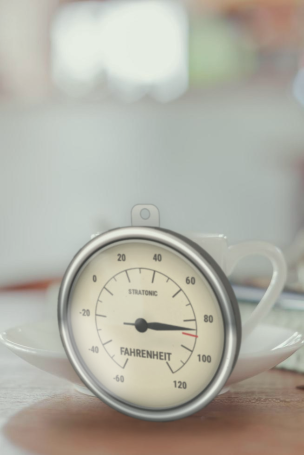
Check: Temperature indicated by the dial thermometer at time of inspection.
85 °F
